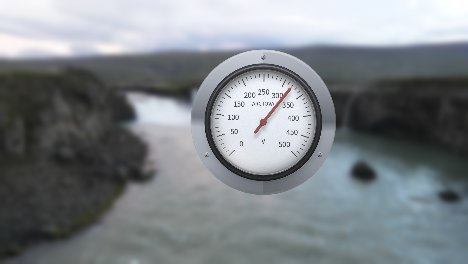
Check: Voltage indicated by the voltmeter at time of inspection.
320 V
